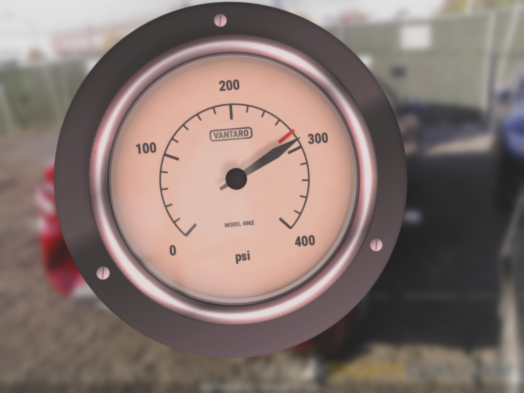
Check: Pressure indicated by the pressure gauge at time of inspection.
290 psi
